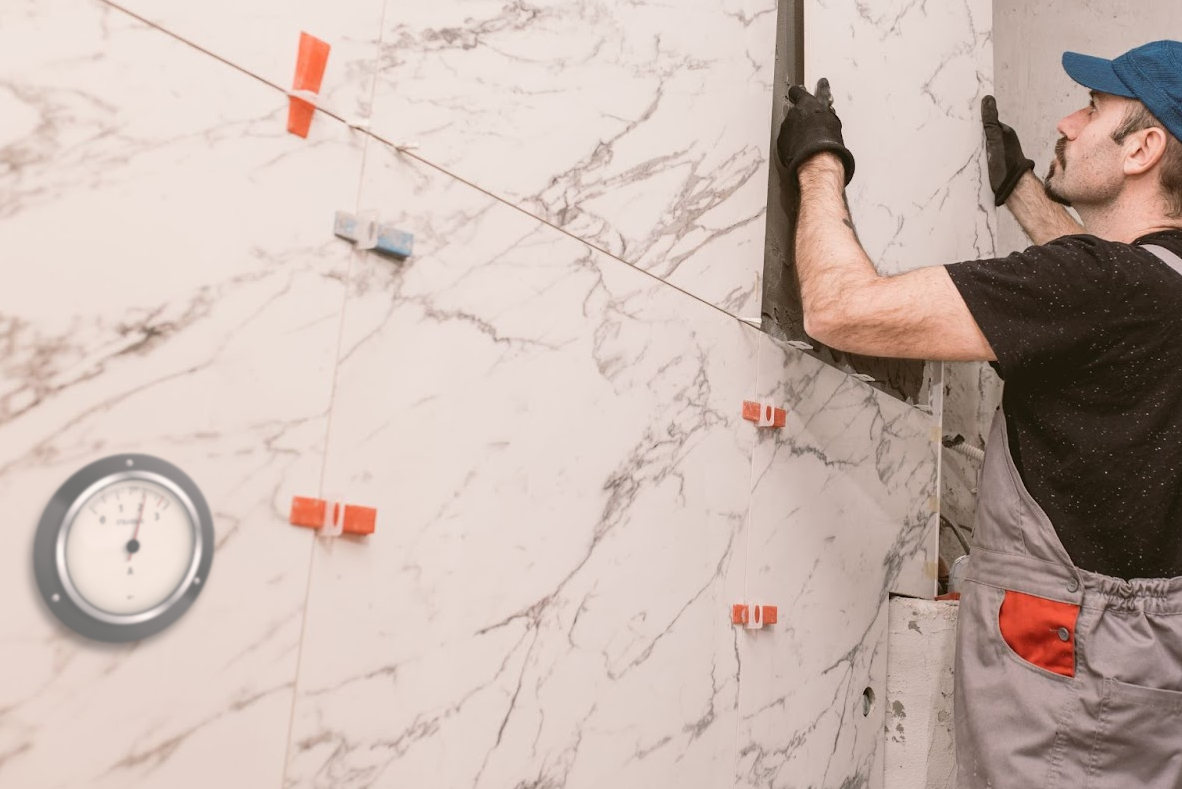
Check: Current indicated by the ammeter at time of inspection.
2 A
